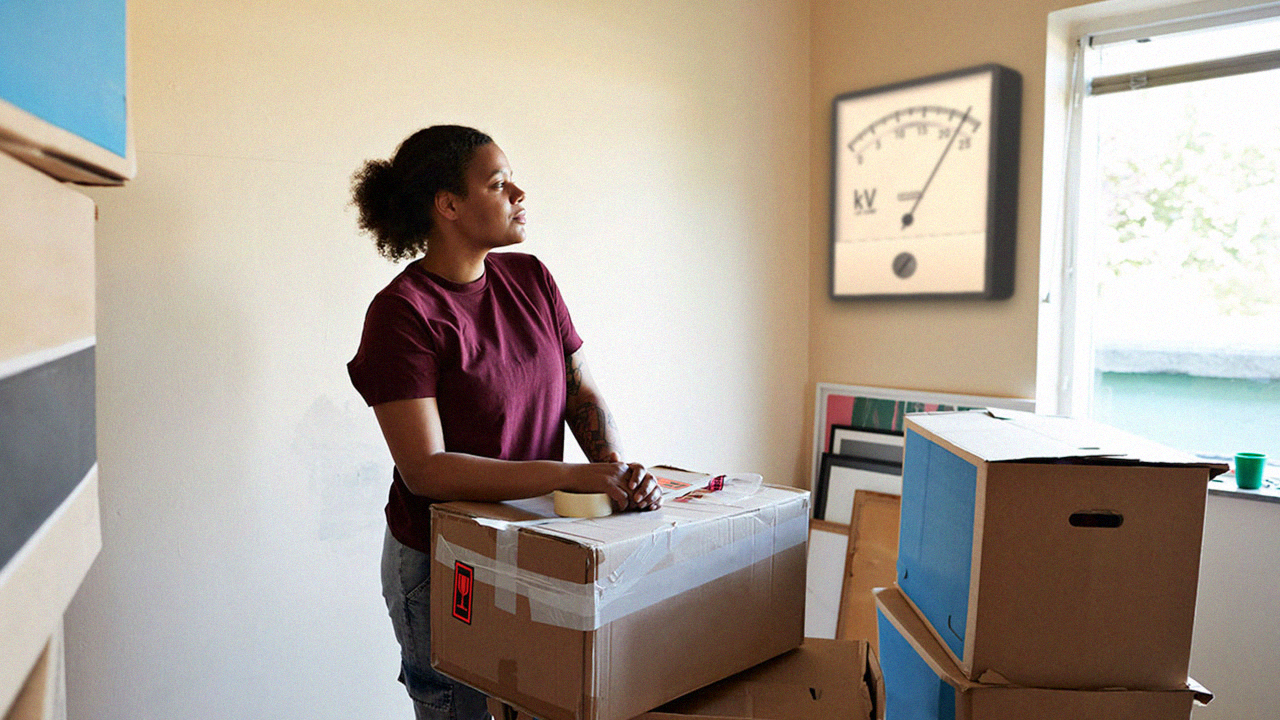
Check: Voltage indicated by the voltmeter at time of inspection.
22.5 kV
